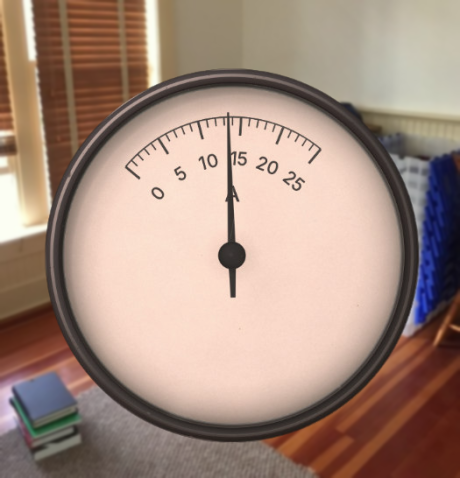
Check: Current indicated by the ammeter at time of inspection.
13.5 A
